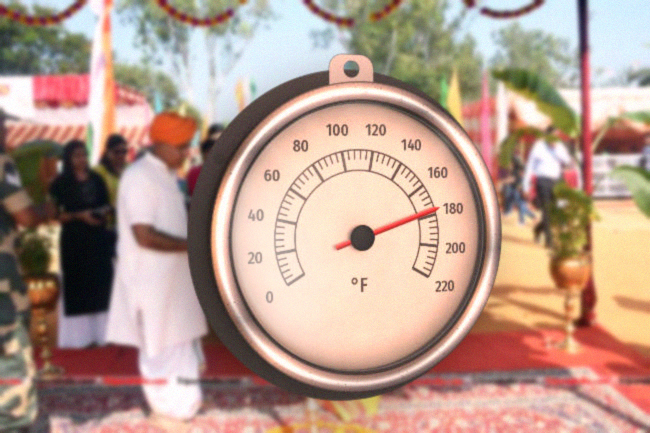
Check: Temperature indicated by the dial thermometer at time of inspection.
176 °F
